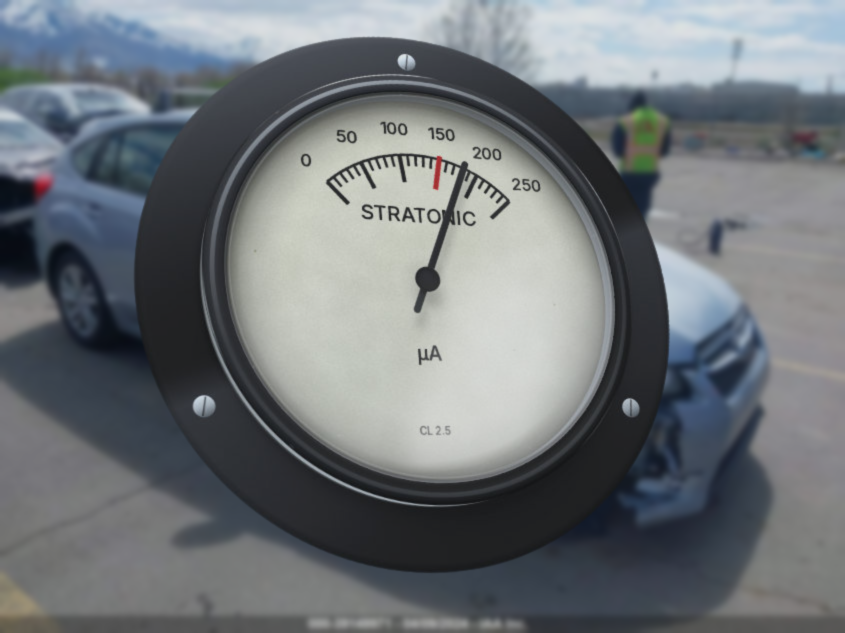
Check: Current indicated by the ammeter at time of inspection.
180 µA
